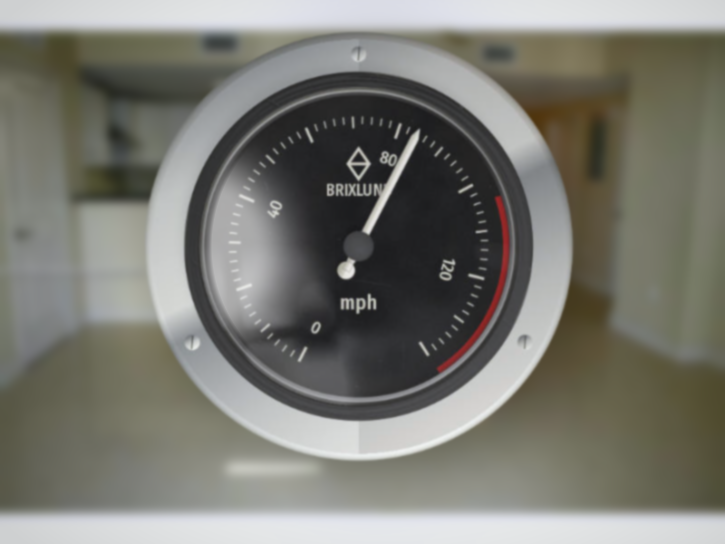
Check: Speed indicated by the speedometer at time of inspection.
84 mph
